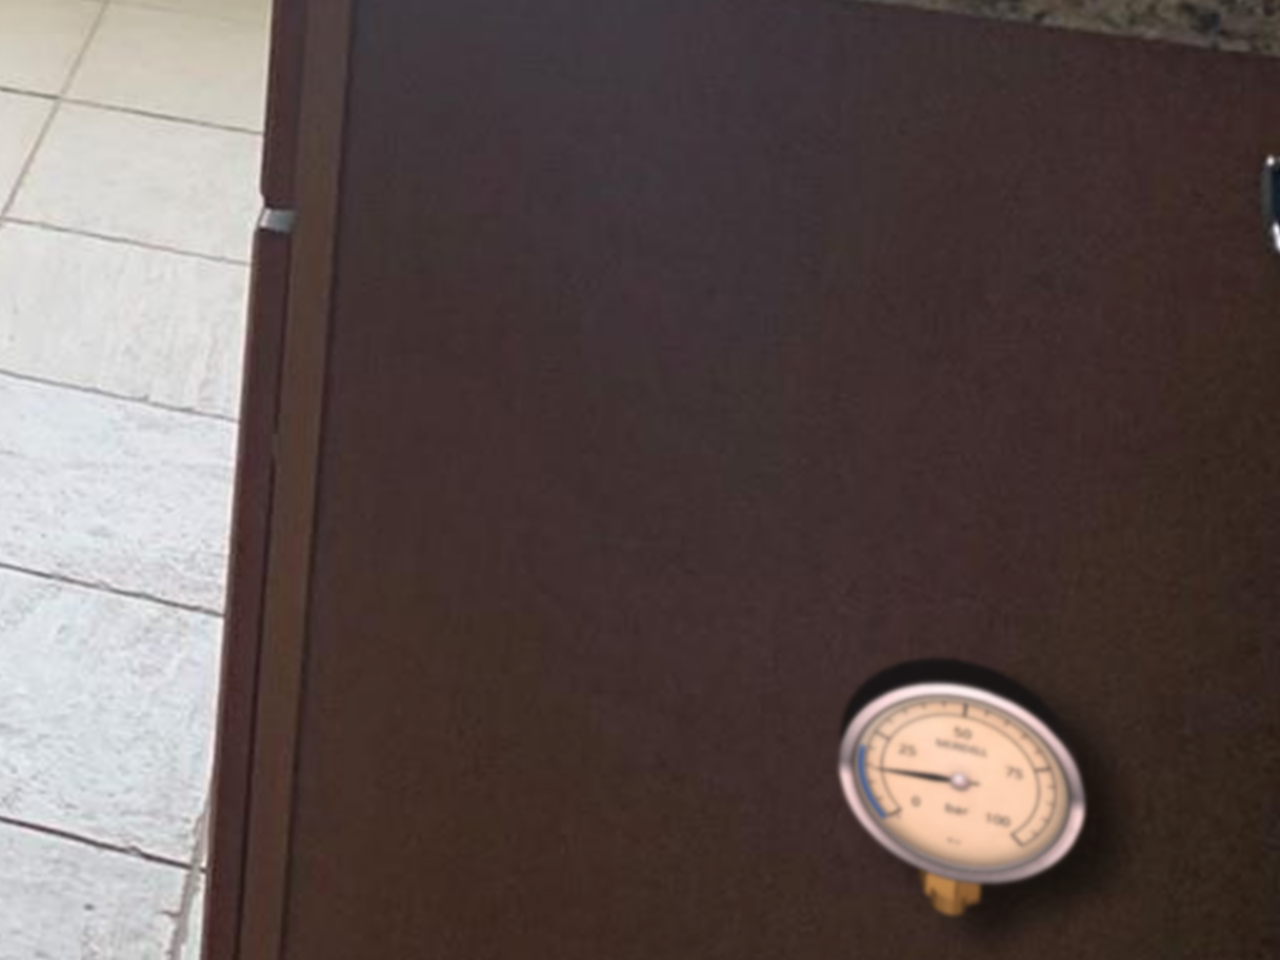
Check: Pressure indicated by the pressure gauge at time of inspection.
15 bar
